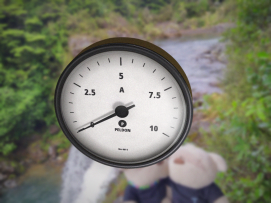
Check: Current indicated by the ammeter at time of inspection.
0 A
